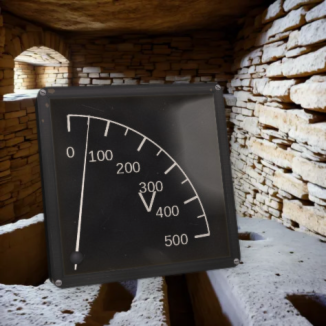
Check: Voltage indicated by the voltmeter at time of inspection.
50 V
